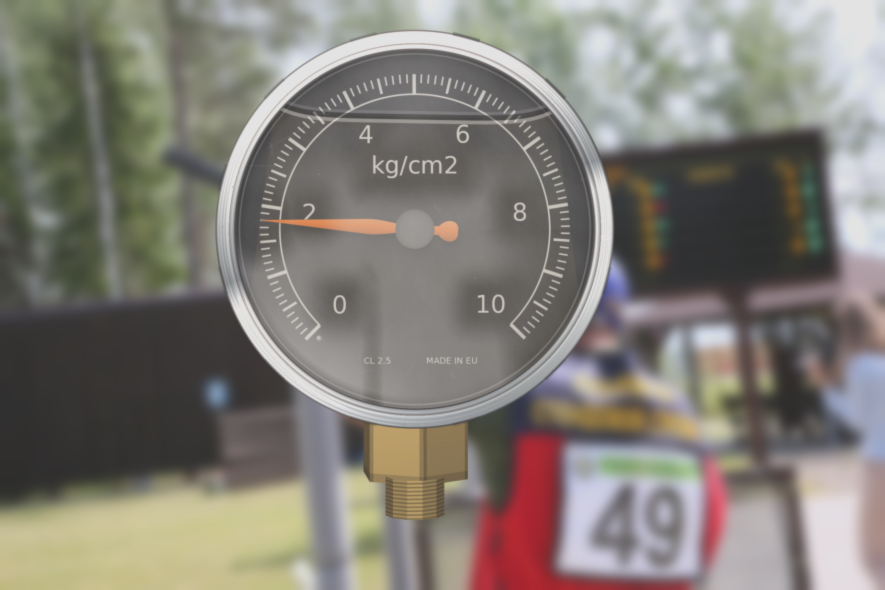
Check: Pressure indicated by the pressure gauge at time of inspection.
1.8 kg/cm²
